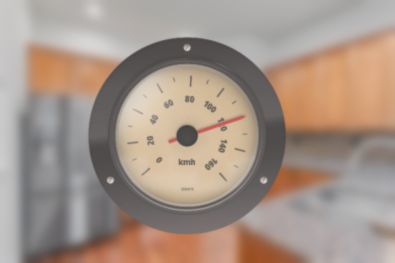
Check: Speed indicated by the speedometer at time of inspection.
120 km/h
